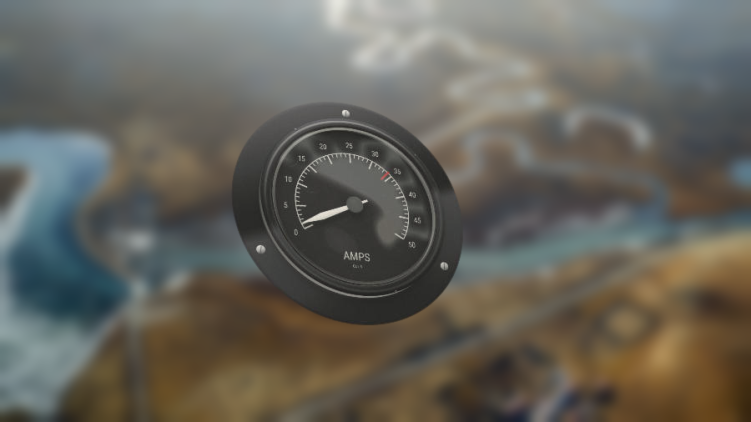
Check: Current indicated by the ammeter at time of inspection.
1 A
